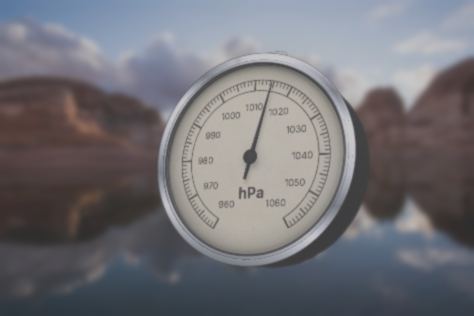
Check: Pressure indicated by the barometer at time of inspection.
1015 hPa
